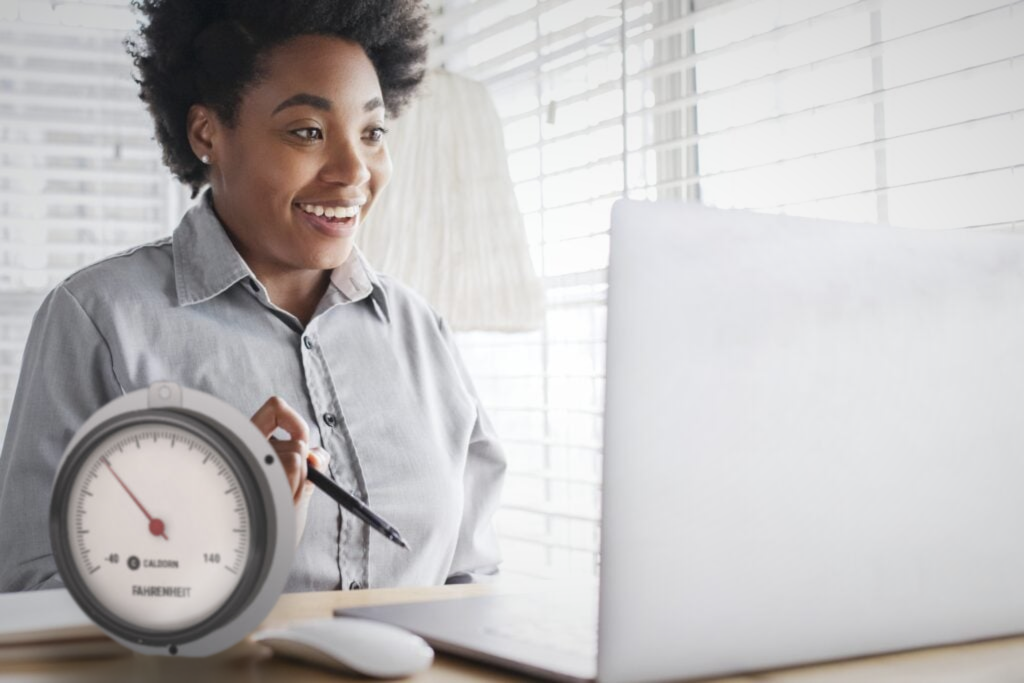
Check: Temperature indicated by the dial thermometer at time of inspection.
20 °F
